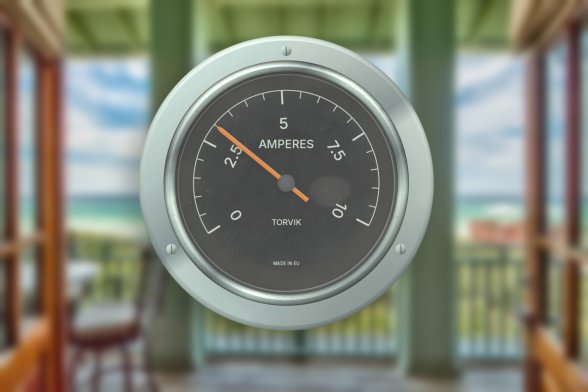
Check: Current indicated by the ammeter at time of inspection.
3 A
